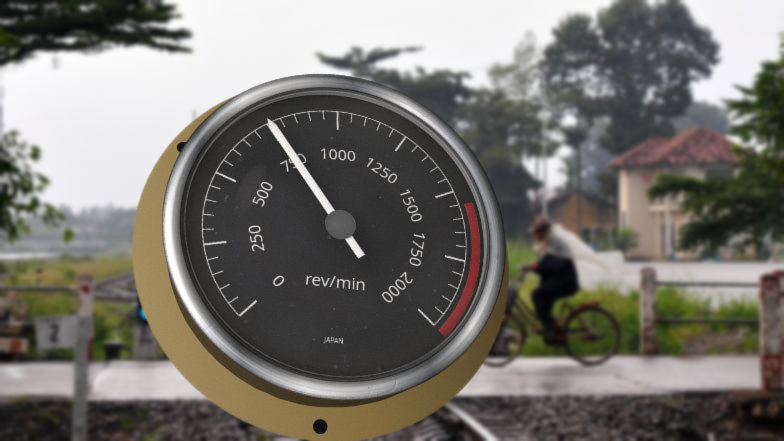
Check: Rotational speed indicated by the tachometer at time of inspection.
750 rpm
